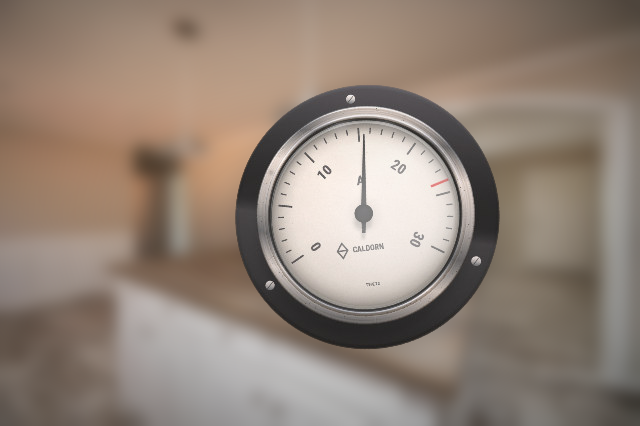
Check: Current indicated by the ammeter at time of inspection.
15.5 A
